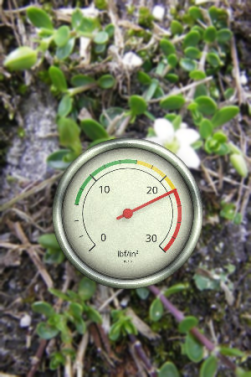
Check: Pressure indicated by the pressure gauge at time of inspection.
22 psi
